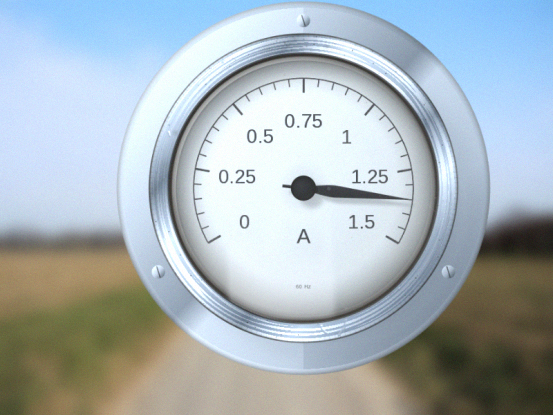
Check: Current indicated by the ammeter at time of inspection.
1.35 A
